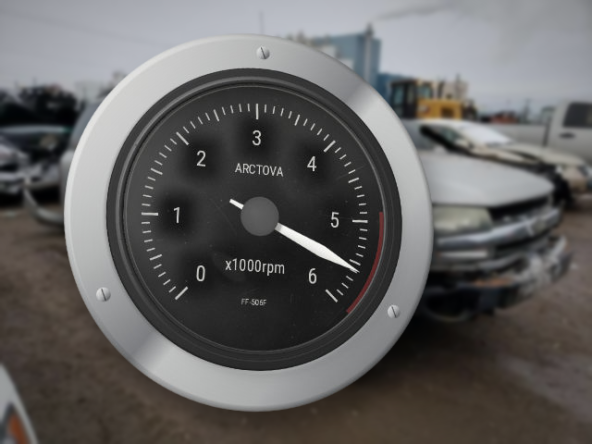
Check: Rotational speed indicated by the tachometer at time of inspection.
5600 rpm
